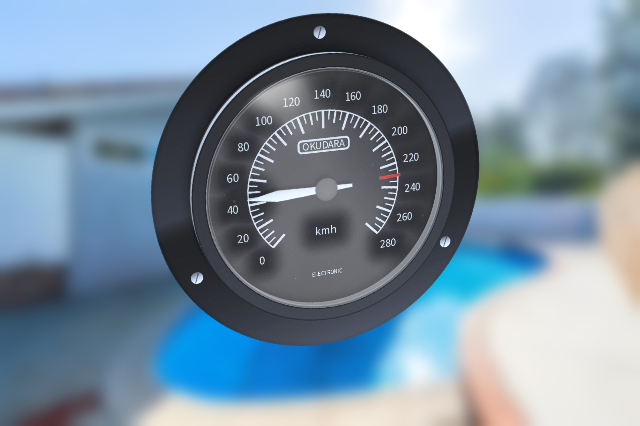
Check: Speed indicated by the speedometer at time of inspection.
45 km/h
